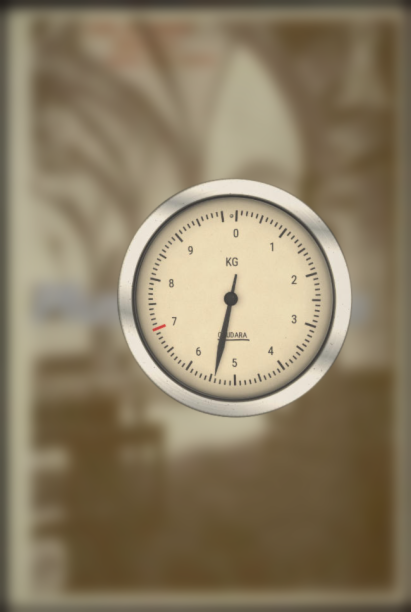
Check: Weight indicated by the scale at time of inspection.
5.4 kg
